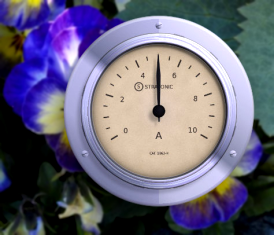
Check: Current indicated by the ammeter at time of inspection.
5 A
